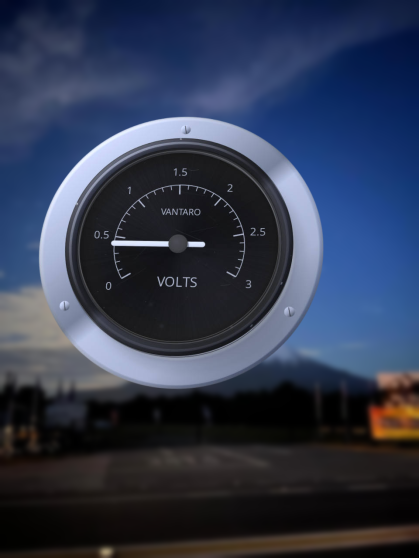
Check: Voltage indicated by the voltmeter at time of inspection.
0.4 V
